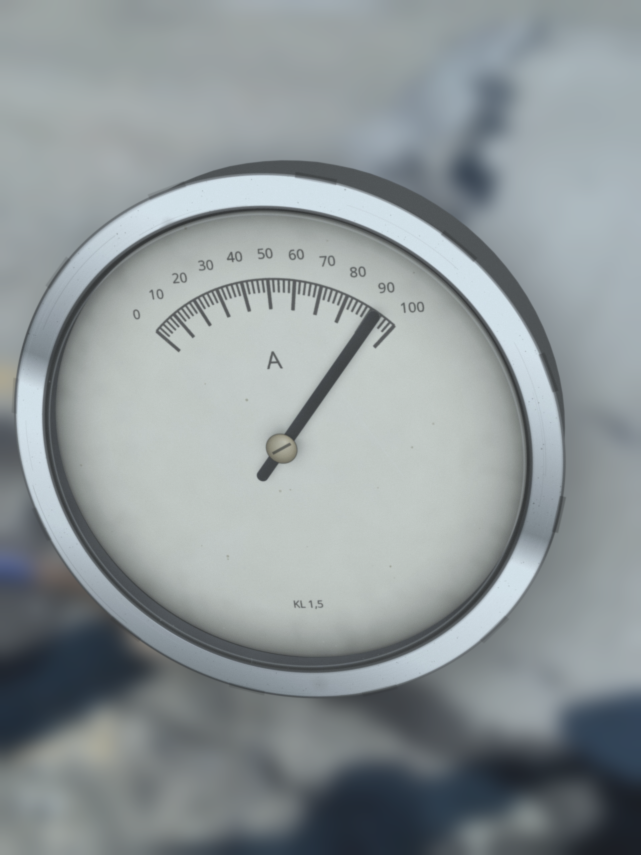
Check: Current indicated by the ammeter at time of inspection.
92 A
